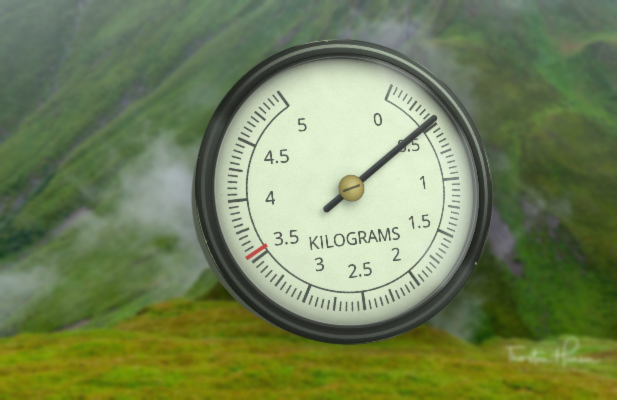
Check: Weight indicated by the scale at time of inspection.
0.45 kg
